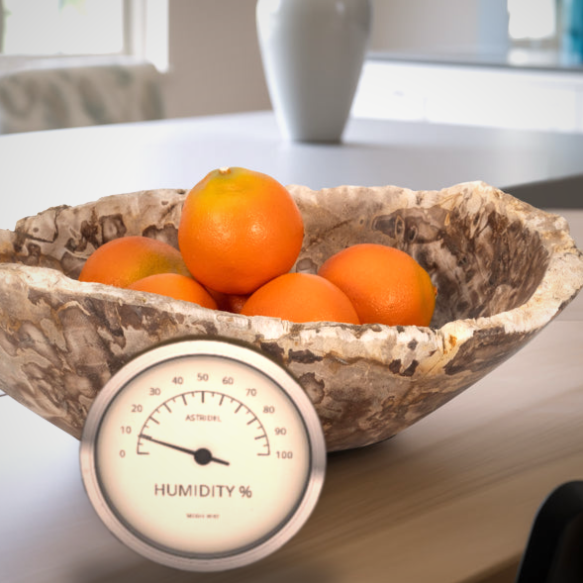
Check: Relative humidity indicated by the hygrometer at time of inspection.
10 %
